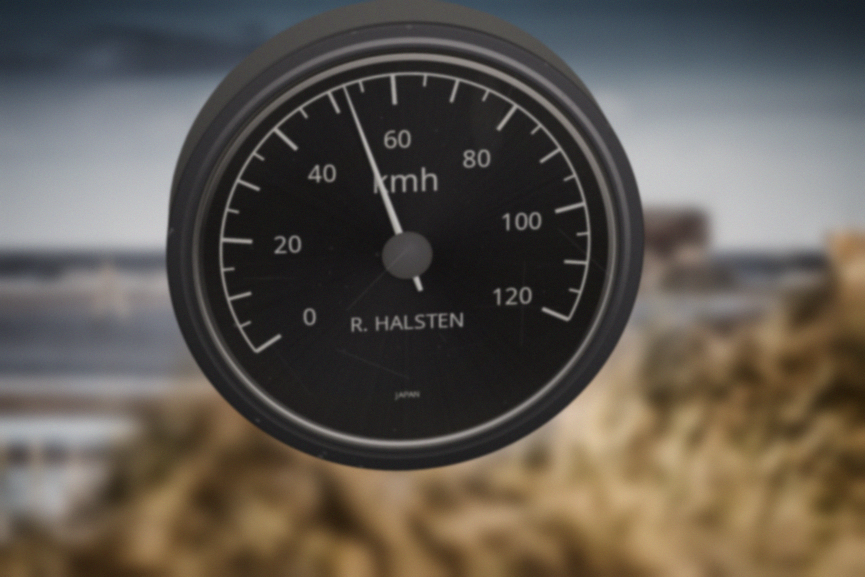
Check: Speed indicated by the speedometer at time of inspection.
52.5 km/h
